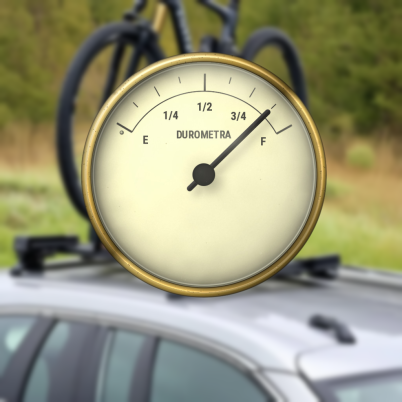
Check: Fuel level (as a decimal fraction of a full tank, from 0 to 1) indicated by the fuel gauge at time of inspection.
0.875
